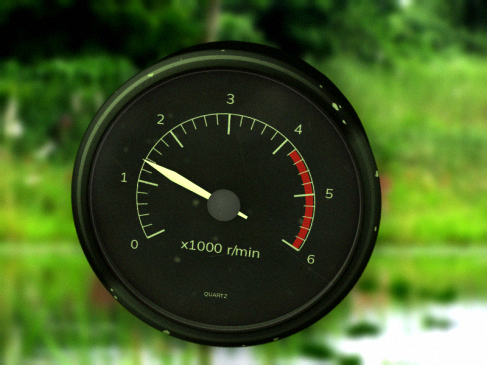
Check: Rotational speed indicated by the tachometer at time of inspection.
1400 rpm
